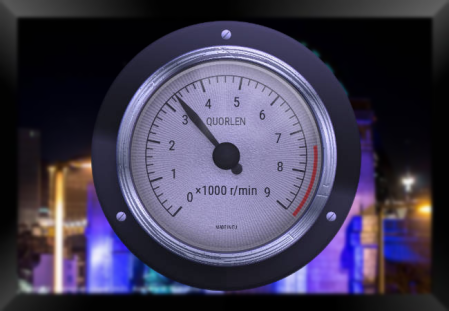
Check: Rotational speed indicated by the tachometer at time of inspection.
3300 rpm
